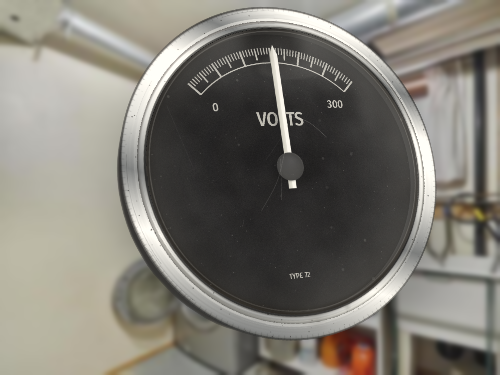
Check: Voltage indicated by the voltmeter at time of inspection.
150 V
